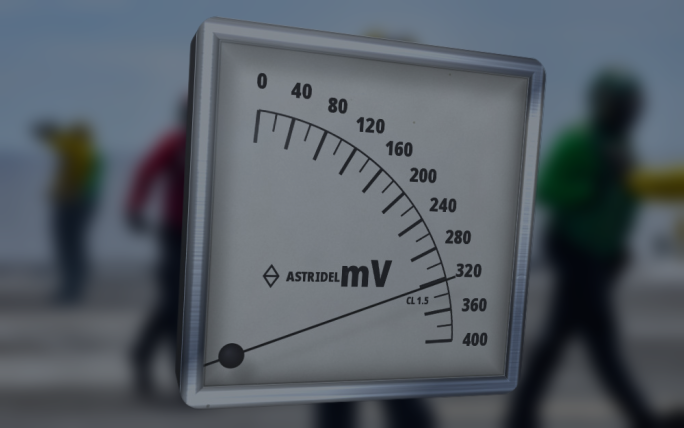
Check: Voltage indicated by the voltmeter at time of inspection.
320 mV
